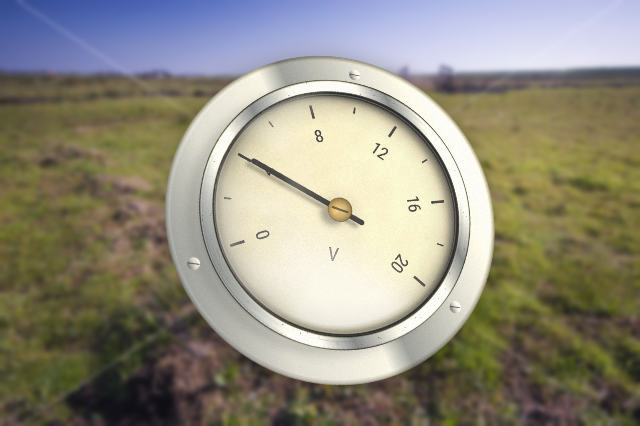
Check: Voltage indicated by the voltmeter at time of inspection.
4 V
